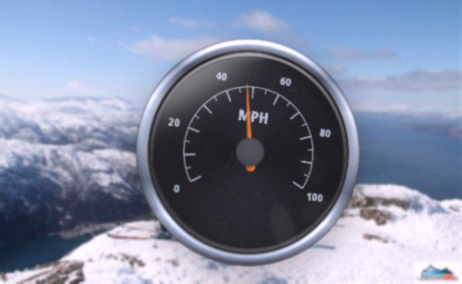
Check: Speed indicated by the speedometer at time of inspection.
47.5 mph
